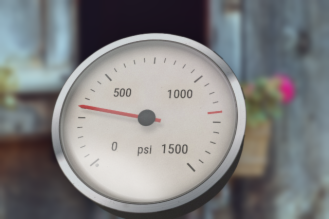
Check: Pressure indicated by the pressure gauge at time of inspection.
300 psi
